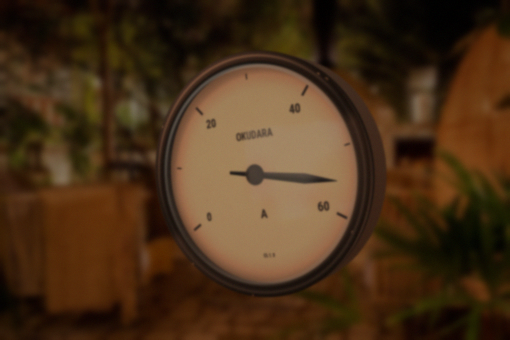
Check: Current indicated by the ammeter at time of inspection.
55 A
